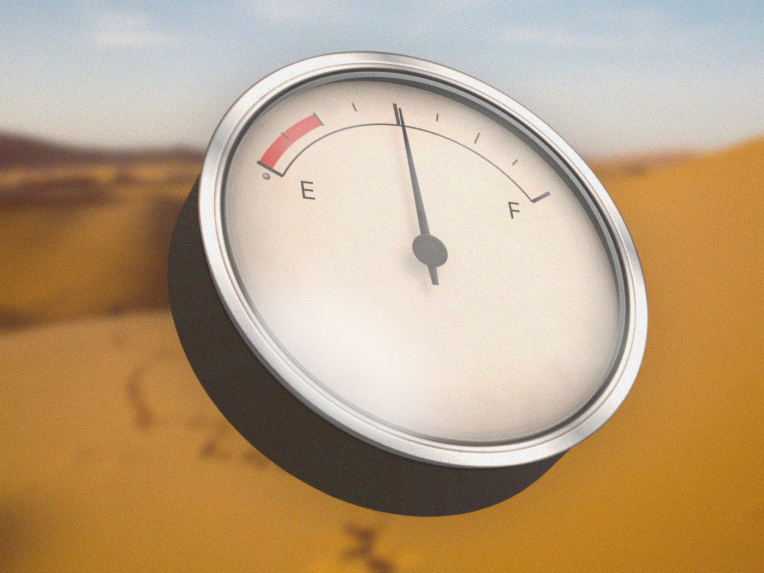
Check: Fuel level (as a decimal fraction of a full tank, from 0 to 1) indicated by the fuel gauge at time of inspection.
0.5
